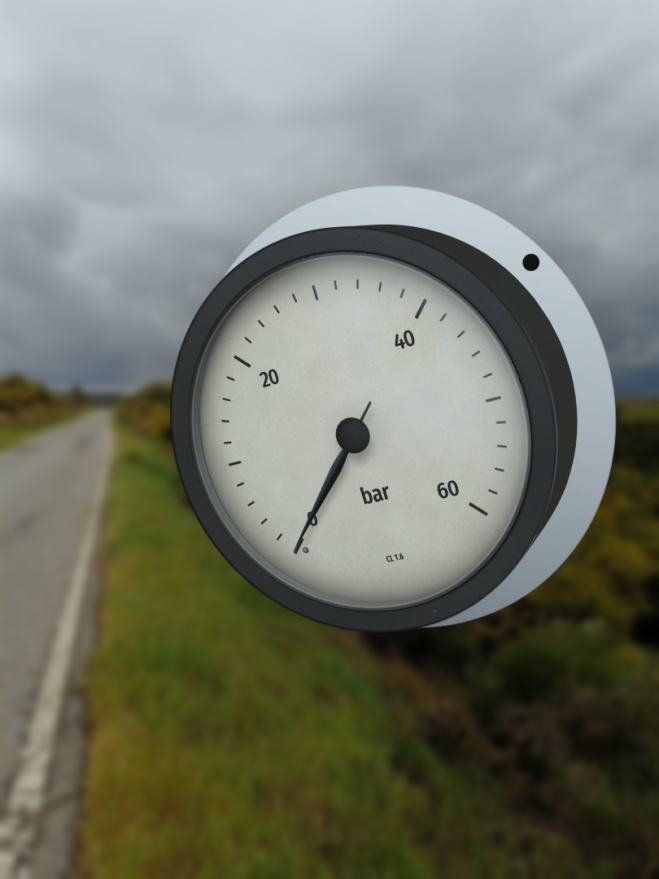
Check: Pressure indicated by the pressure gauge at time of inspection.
0 bar
